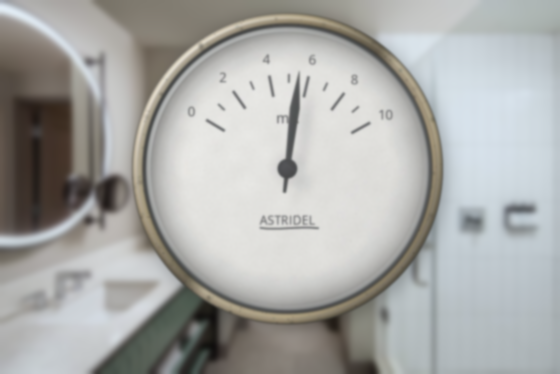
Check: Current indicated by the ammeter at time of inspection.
5.5 mA
